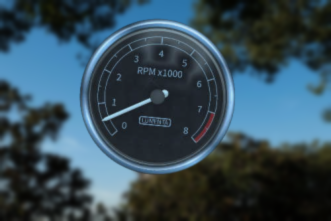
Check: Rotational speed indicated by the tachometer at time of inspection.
500 rpm
